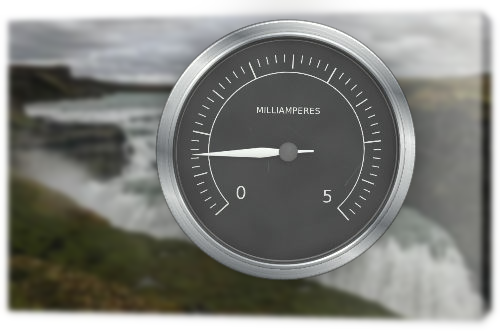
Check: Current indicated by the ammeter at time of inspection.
0.75 mA
